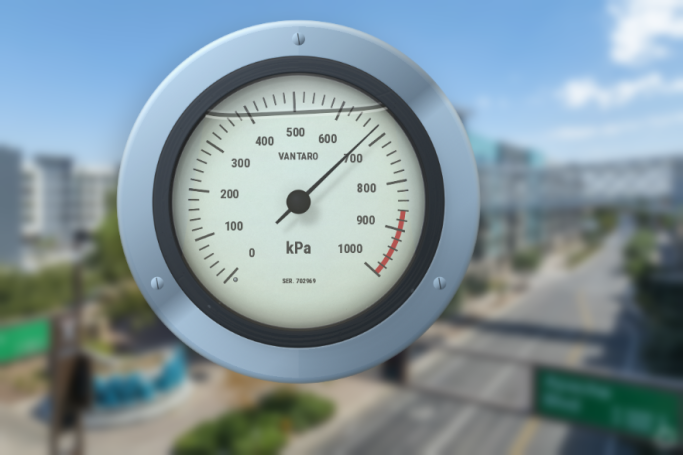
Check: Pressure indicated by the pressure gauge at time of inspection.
680 kPa
